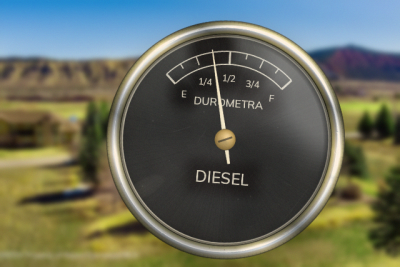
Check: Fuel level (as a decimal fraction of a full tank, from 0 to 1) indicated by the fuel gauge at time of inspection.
0.375
